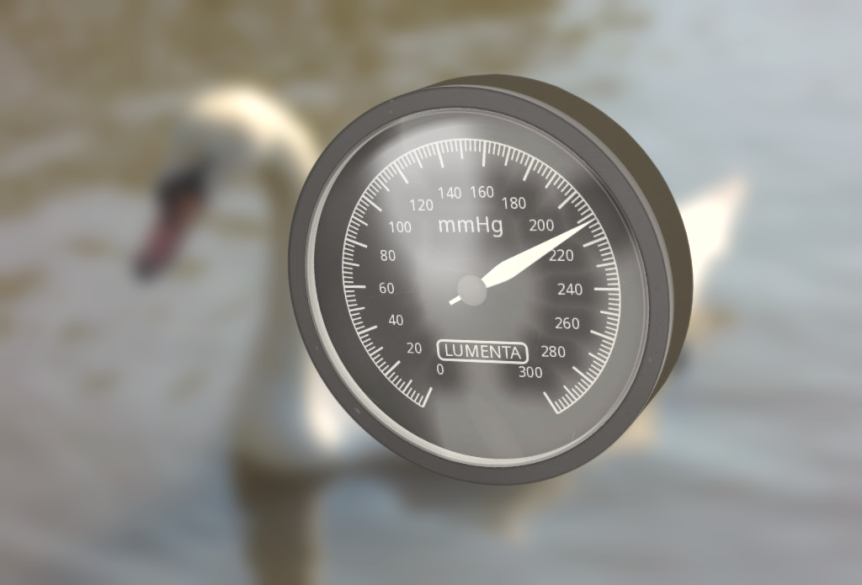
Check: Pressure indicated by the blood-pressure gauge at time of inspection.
212 mmHg
